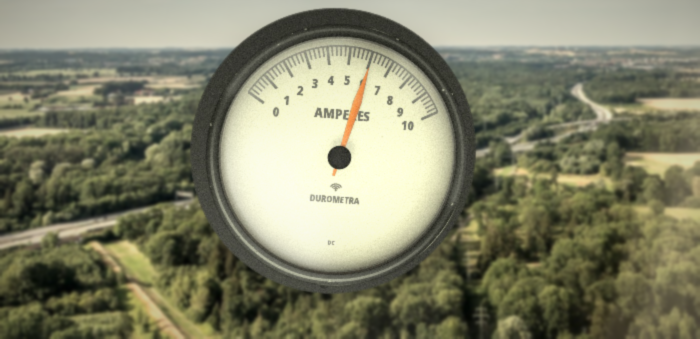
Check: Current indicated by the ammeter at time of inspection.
6 A
